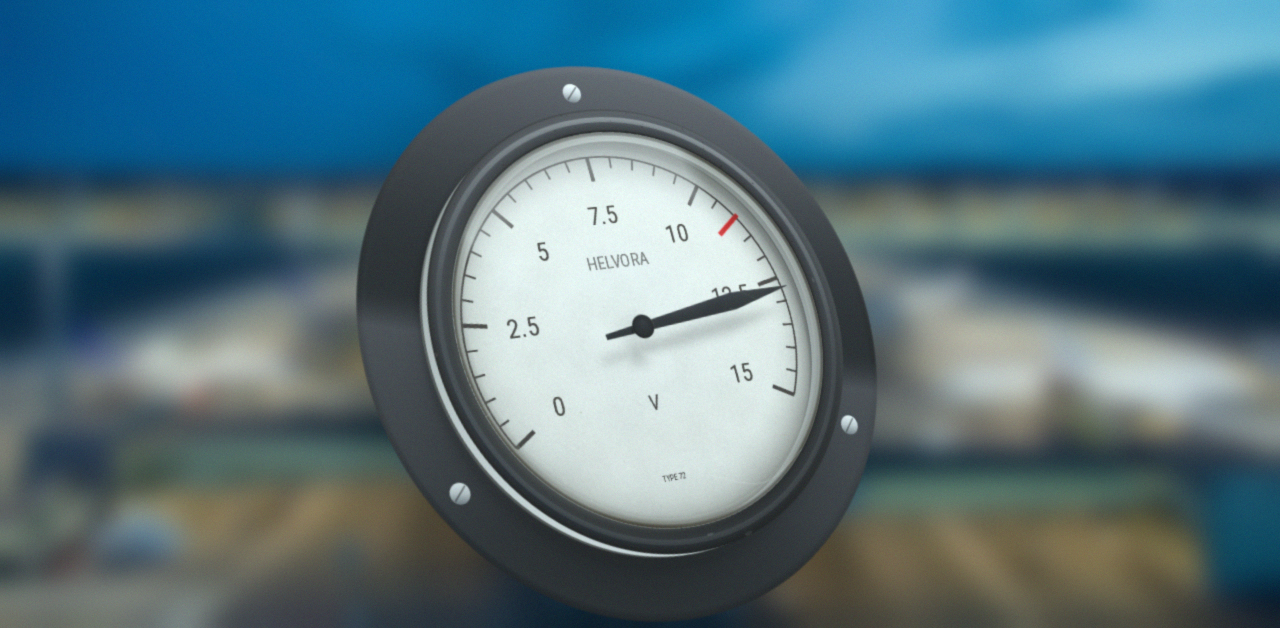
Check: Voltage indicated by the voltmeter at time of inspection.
12.75 V
